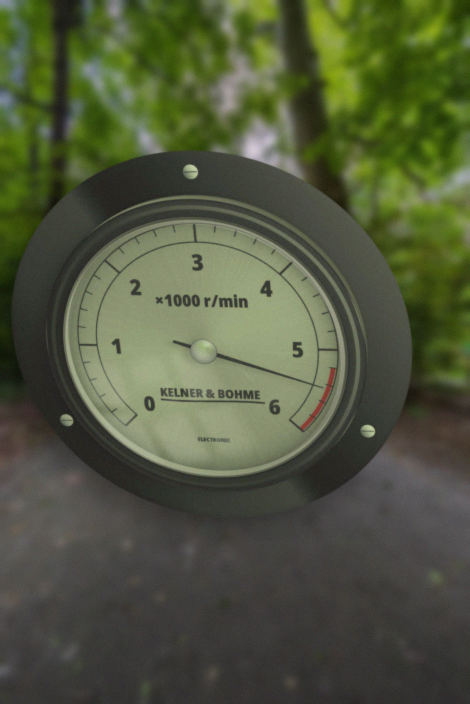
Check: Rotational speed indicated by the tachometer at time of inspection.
5400 rpm
